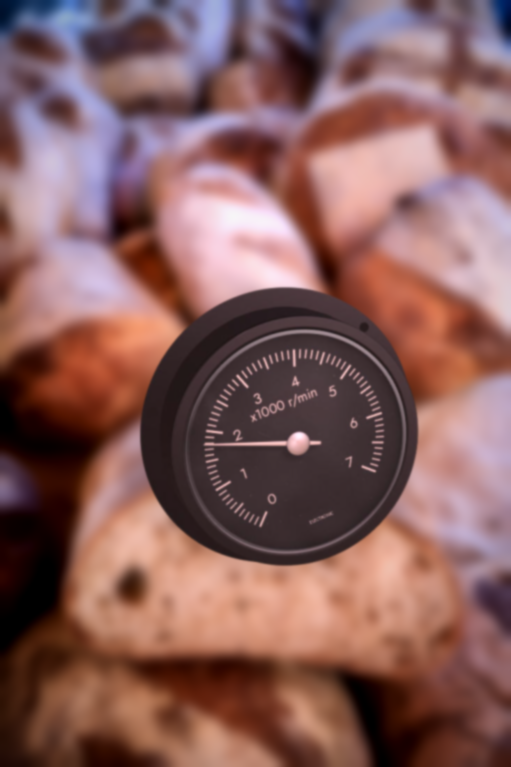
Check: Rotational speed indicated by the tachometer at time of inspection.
1800 rpm
